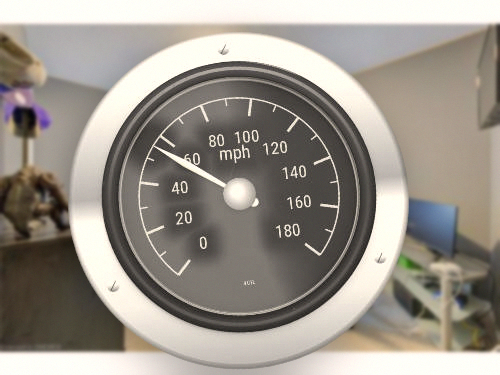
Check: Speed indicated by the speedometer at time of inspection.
55 mph
